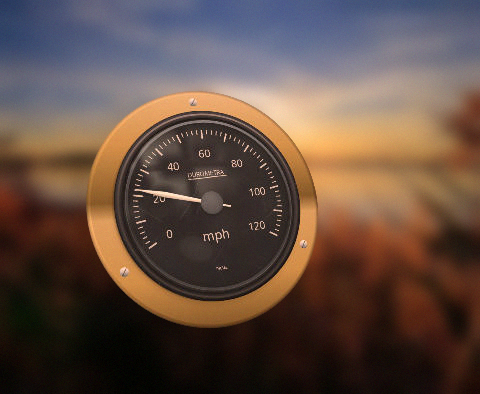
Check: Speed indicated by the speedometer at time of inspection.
22 mph
